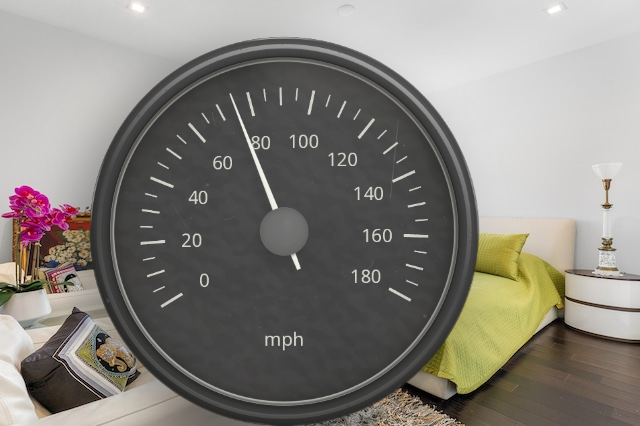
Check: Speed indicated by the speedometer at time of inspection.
75 mph
